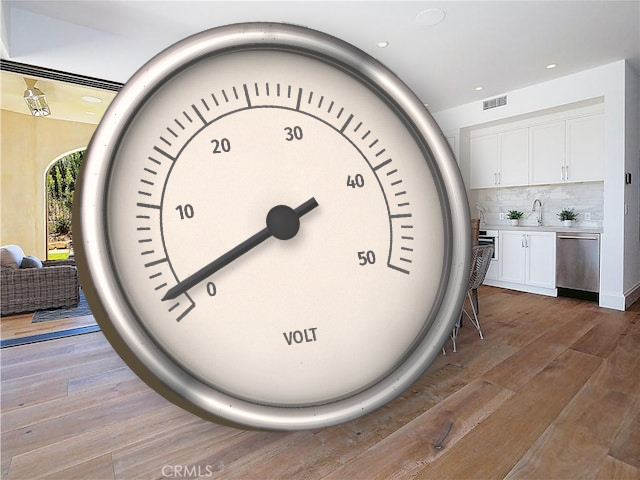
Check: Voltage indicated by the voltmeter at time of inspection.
2 V
